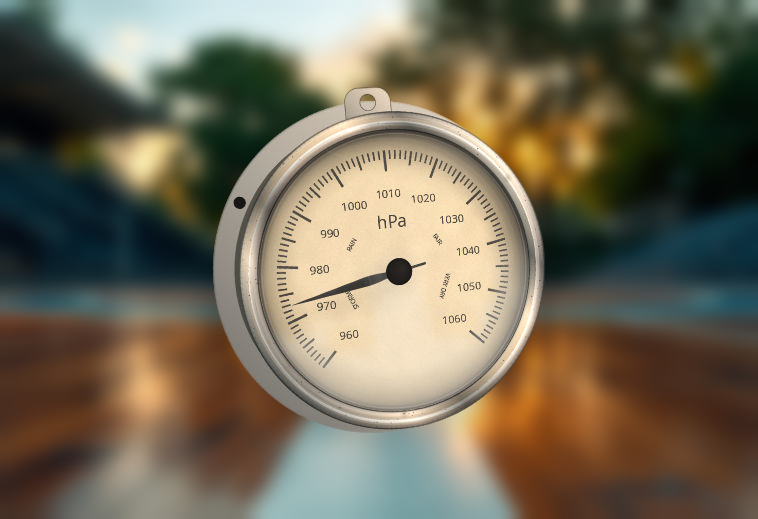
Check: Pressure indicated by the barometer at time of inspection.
973 hPa
